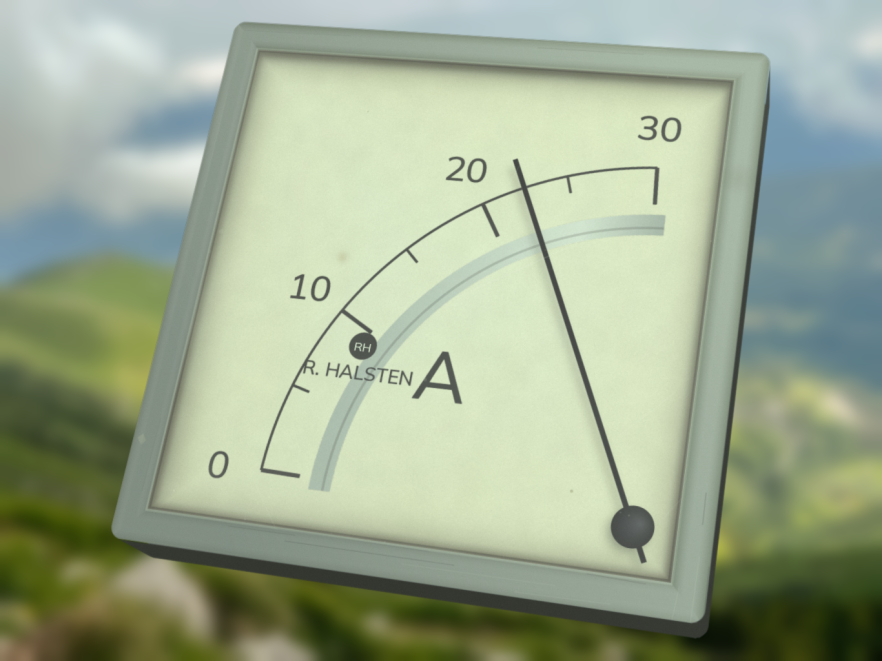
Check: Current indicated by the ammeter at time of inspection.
22.5 A
